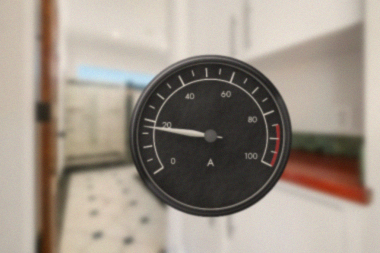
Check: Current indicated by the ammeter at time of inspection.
17.5 A
